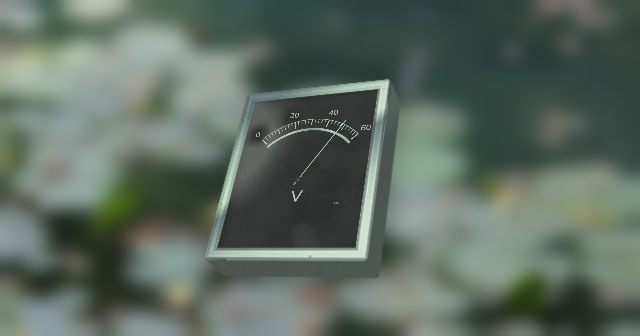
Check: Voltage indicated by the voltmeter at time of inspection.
50 V
